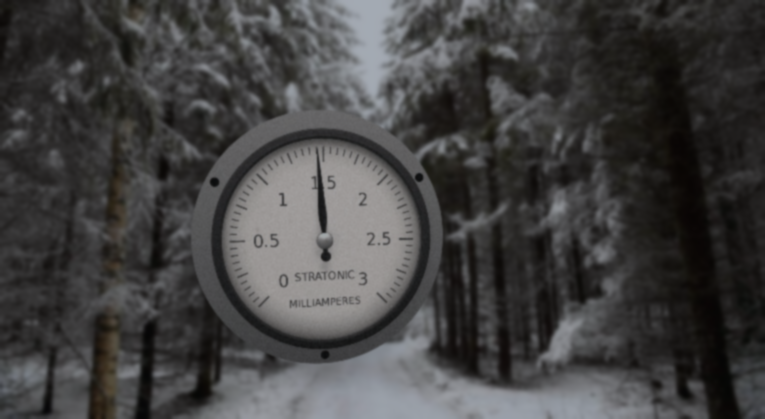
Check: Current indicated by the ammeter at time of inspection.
1.45 mA
